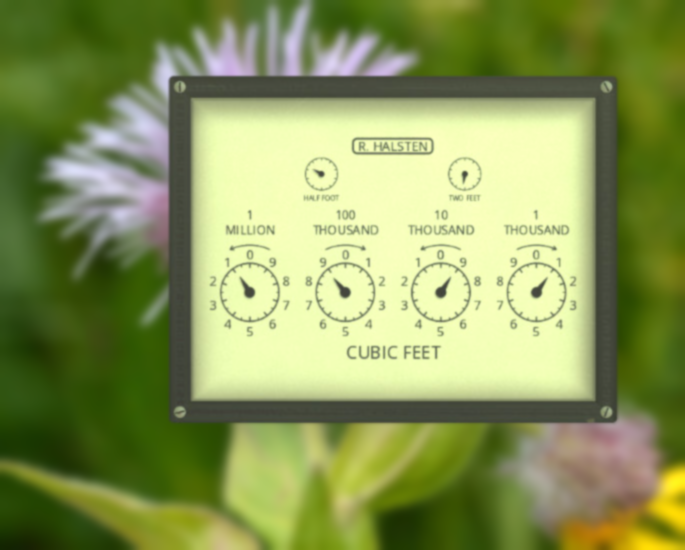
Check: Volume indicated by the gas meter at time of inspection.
89100 ft³
